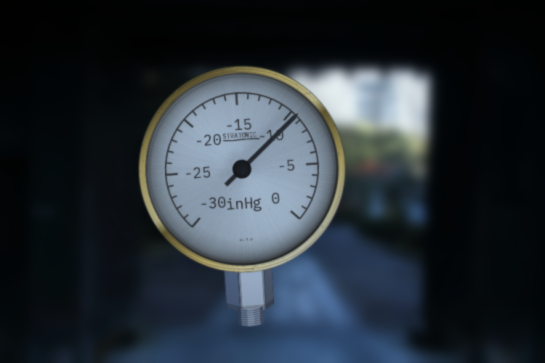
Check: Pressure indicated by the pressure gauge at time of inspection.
-9.5 inHg
